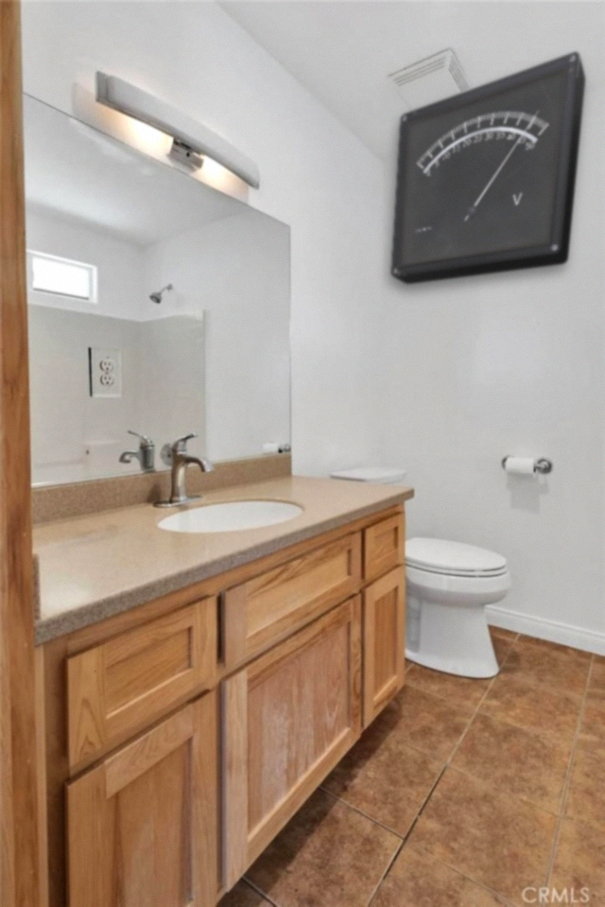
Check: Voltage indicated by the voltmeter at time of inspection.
45 V
